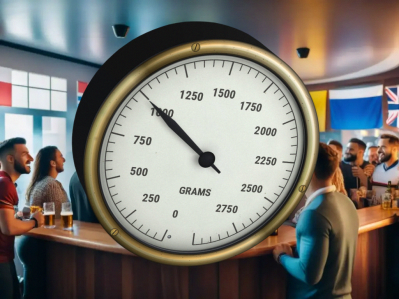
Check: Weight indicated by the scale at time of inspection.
1000 g
